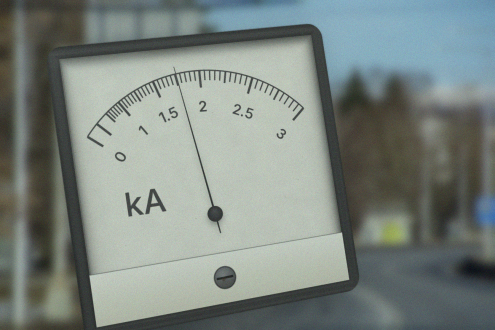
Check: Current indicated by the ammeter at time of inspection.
1.75 kA
